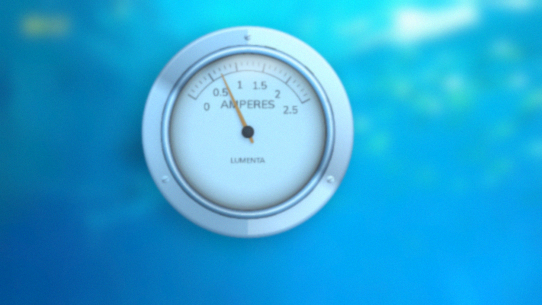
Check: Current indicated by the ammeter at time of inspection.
0.7 A
